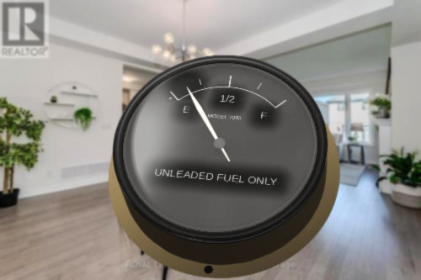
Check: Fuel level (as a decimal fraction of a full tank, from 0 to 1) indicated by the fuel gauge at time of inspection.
0.125
